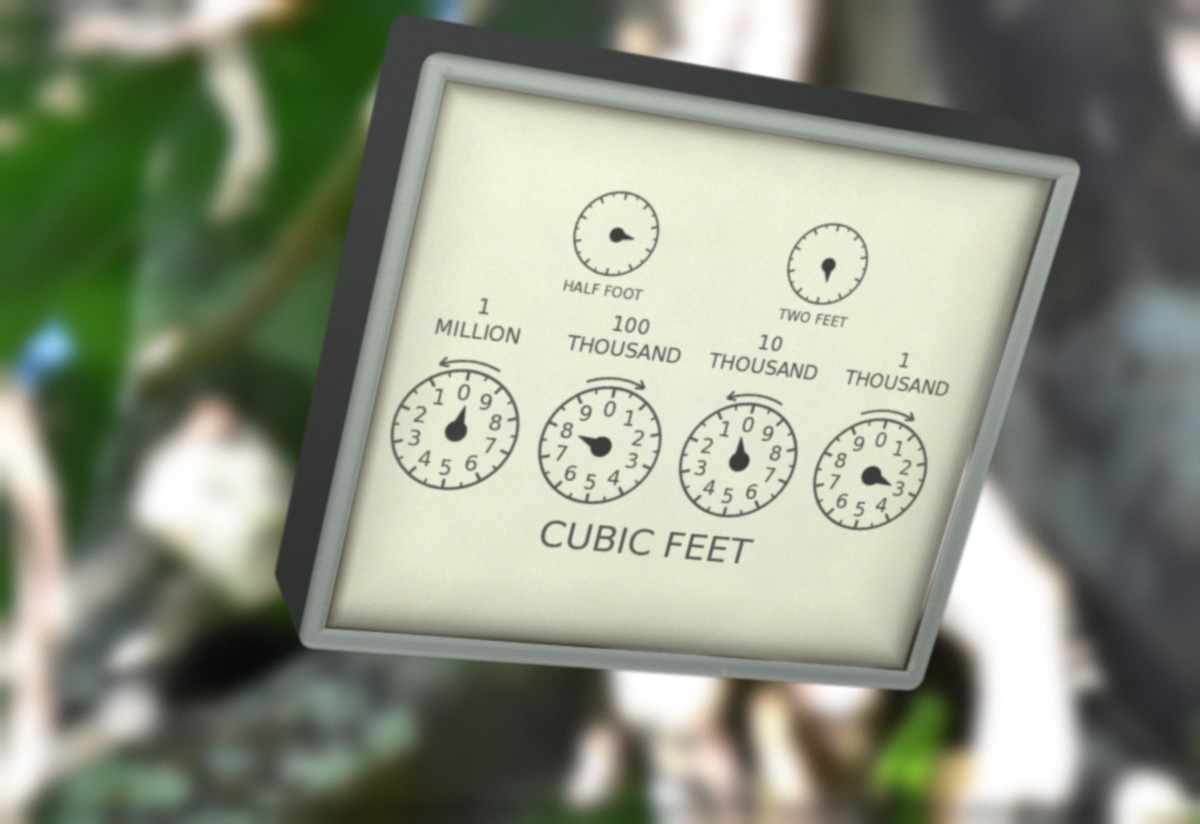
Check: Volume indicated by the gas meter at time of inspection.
980300 ft³
